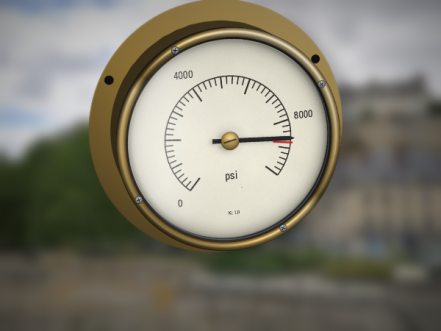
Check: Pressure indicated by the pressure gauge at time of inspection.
8600 psi
